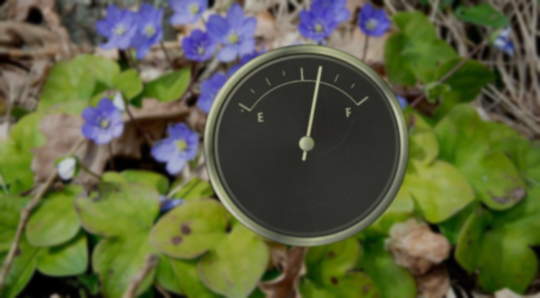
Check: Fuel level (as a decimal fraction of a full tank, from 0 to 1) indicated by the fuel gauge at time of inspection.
0.625
